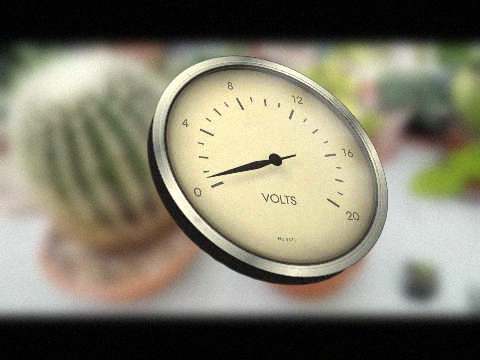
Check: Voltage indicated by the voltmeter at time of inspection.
0.5 V
